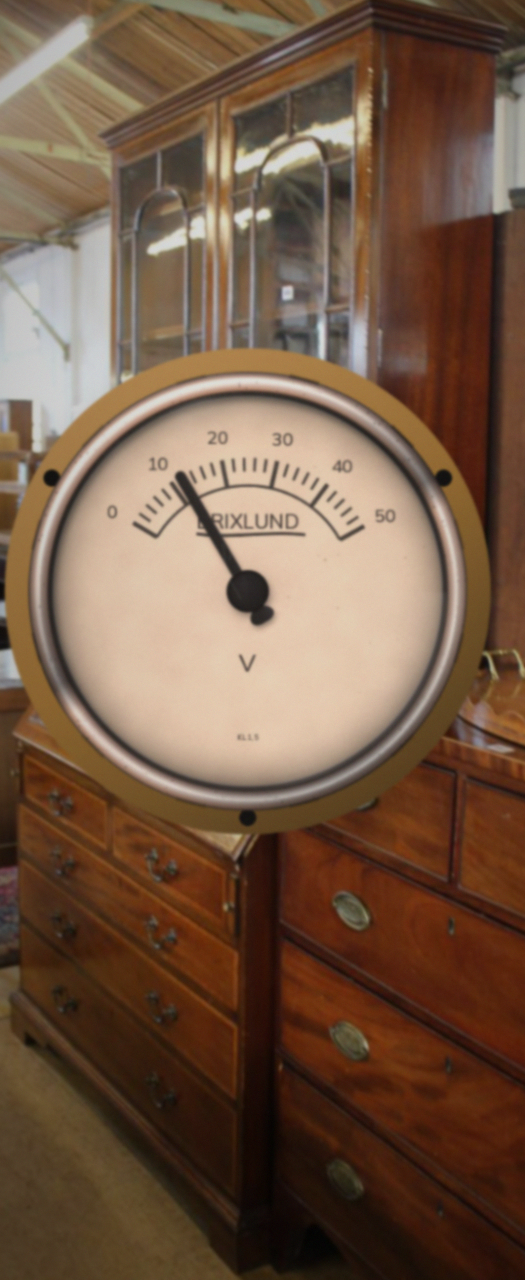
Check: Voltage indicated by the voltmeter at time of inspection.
12 V
